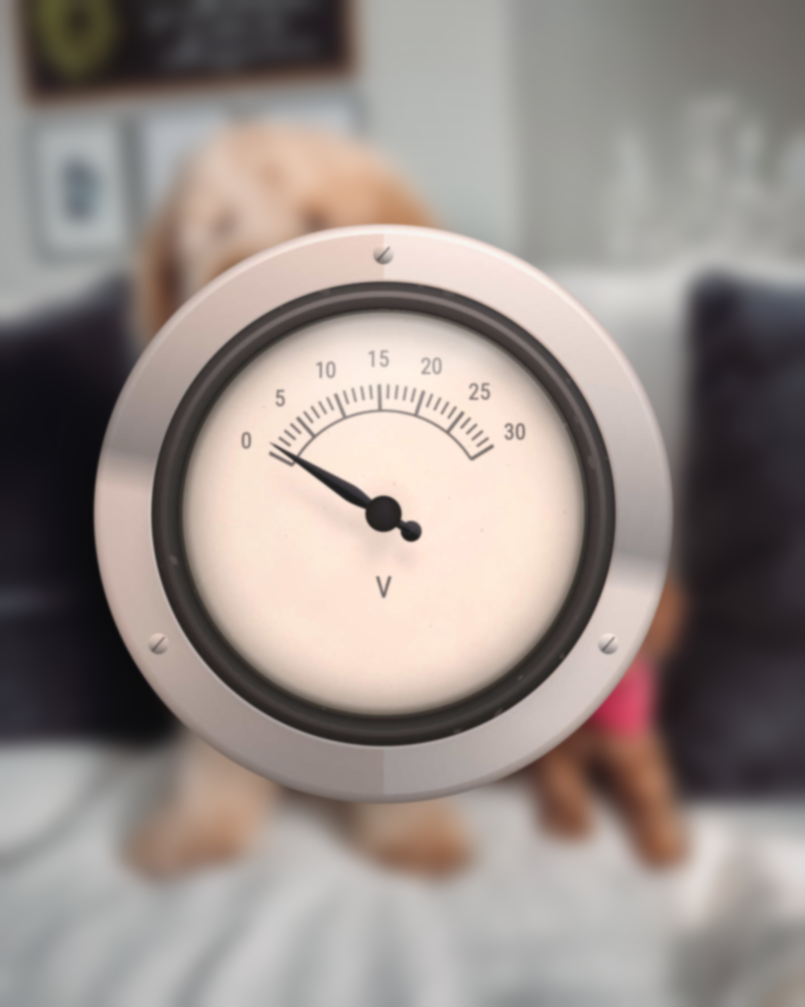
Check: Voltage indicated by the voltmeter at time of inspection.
1 V
